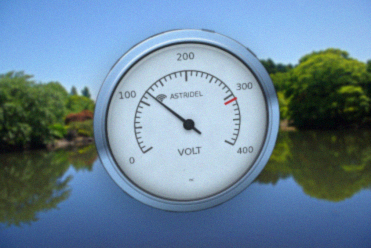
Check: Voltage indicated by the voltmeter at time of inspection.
120 V
